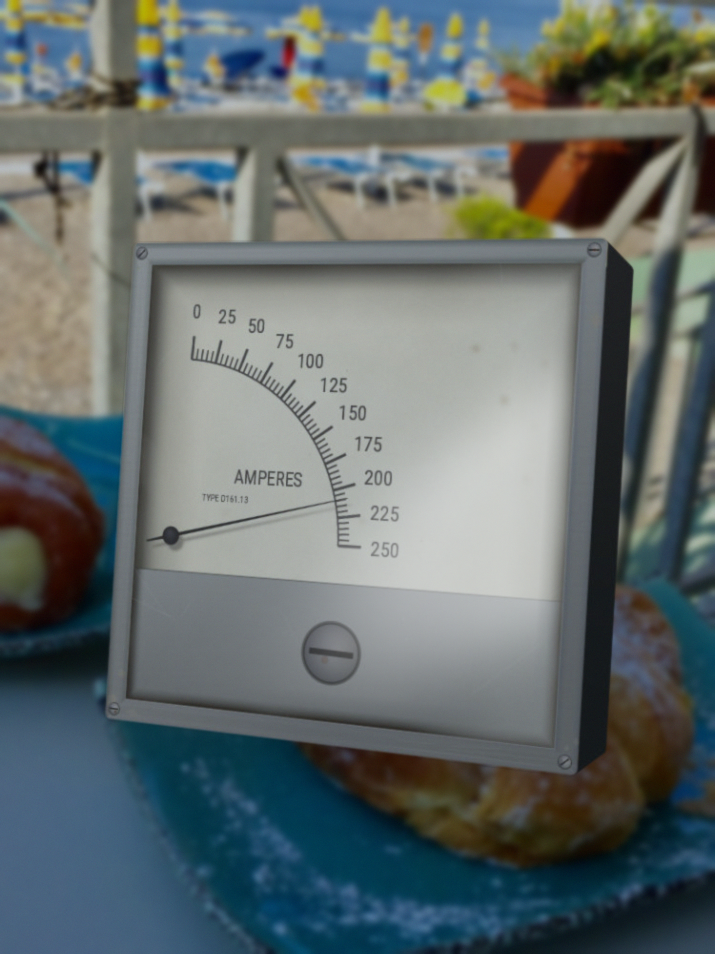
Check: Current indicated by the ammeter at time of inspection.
210 A
